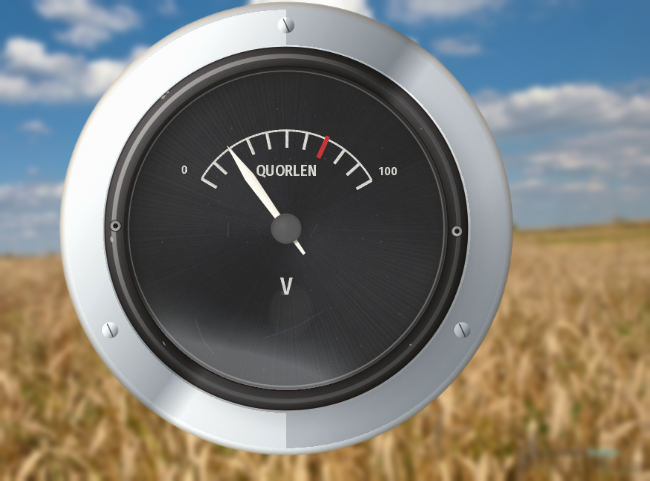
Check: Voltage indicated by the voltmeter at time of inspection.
20 V
